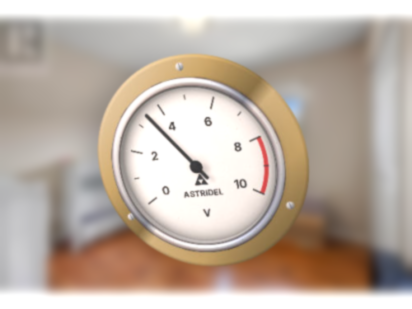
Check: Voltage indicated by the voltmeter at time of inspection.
3.5 V
